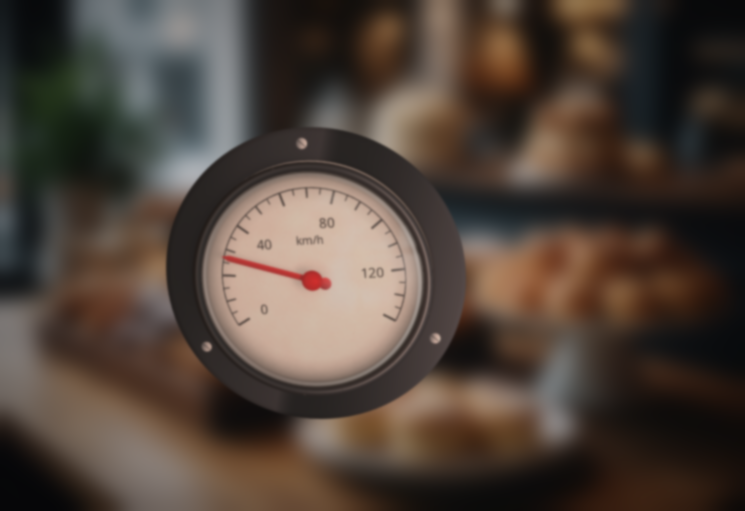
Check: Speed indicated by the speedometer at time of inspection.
27.5 km/h
